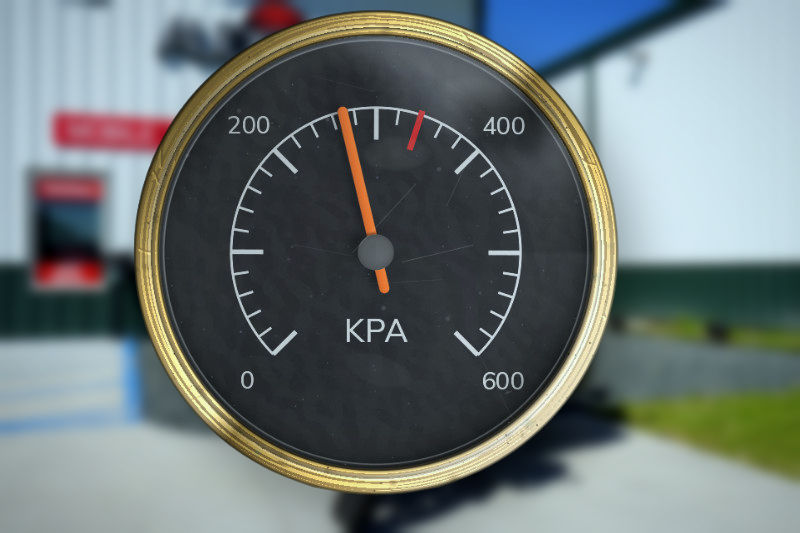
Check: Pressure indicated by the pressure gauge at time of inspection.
270 kPa
